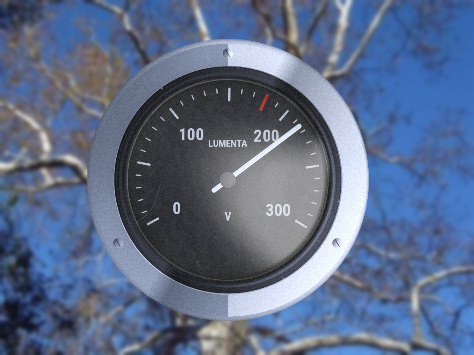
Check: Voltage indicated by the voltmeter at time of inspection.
215 V
